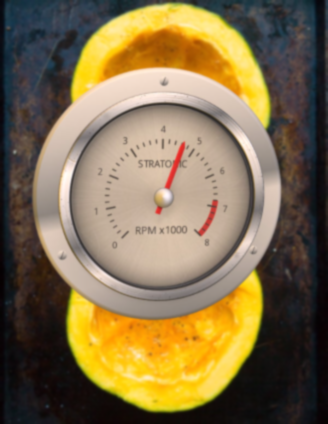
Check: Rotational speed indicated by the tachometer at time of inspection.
4600 rpm
